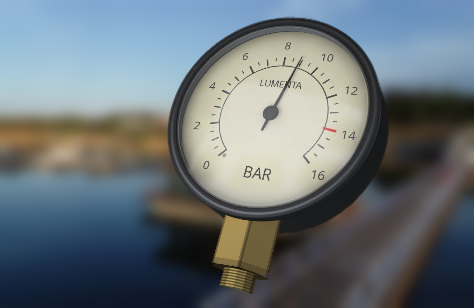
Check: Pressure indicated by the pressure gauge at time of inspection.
9 bar
